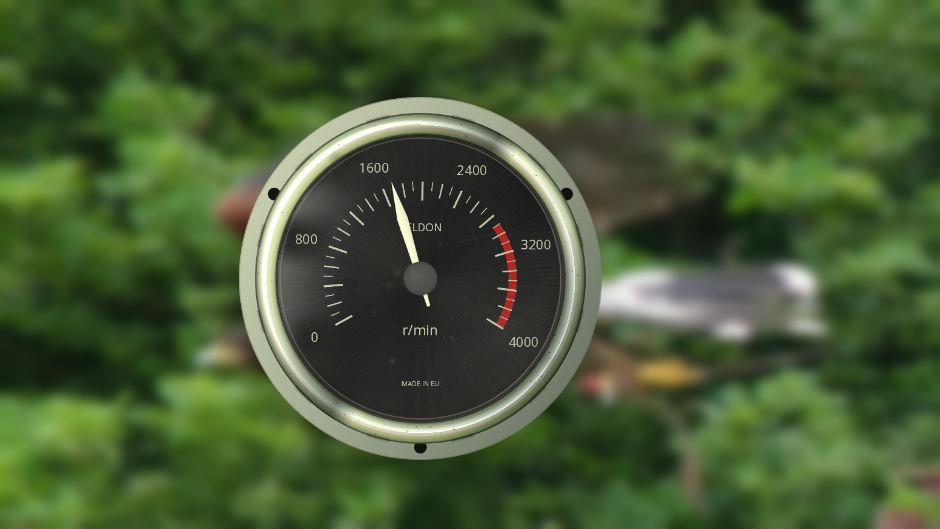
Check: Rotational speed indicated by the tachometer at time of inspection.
1700 rpm
